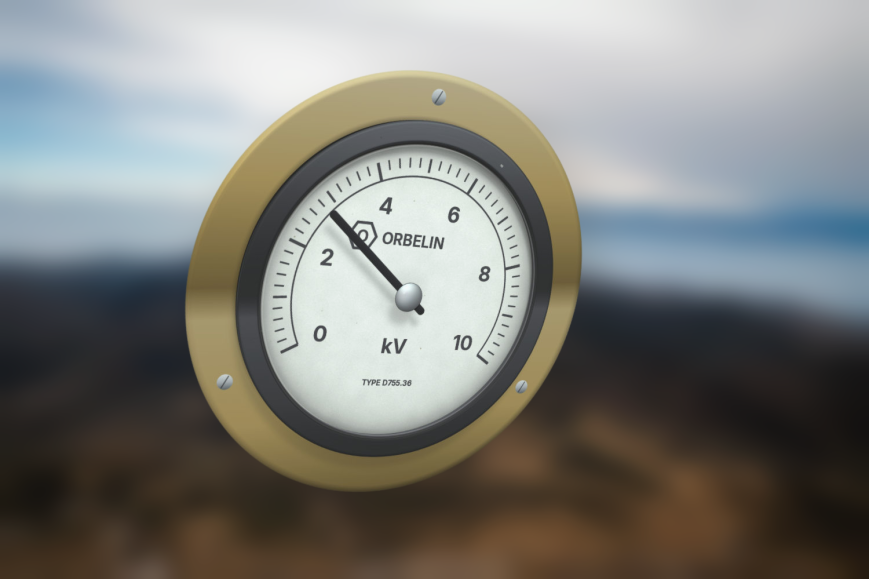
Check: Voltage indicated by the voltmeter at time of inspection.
2.8 kV
